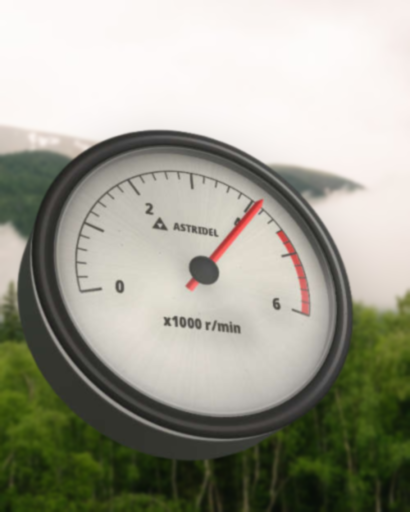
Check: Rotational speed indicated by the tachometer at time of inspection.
4100 rpm
